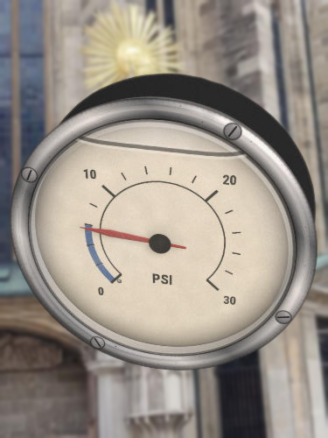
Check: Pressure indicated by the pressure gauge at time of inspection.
6 psi
